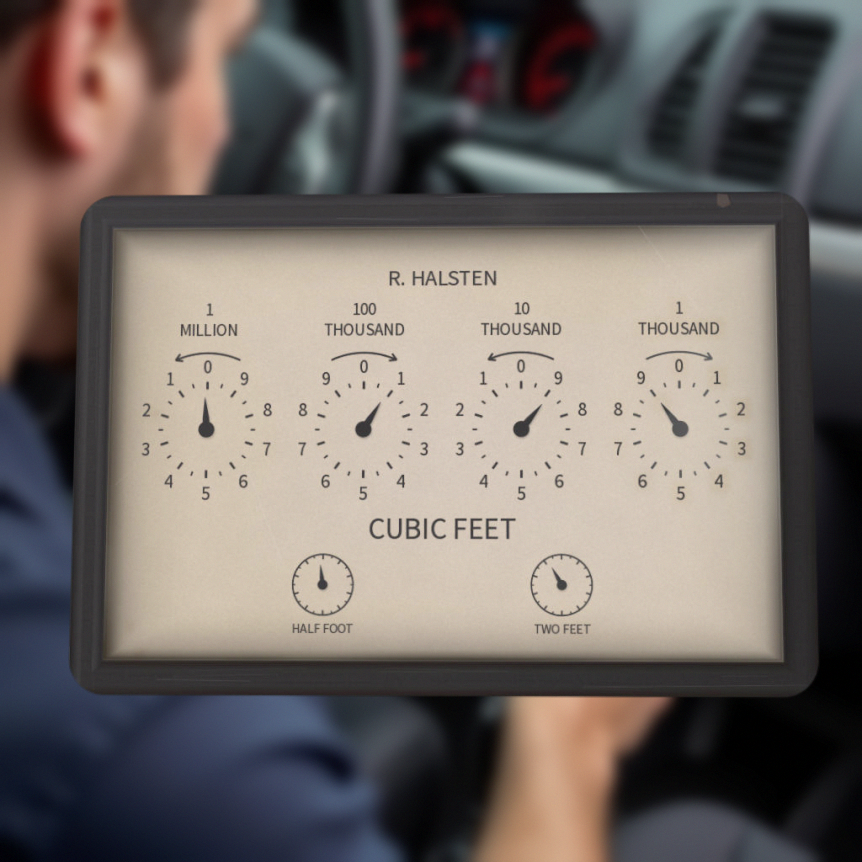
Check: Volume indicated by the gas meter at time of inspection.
8900 ft³
